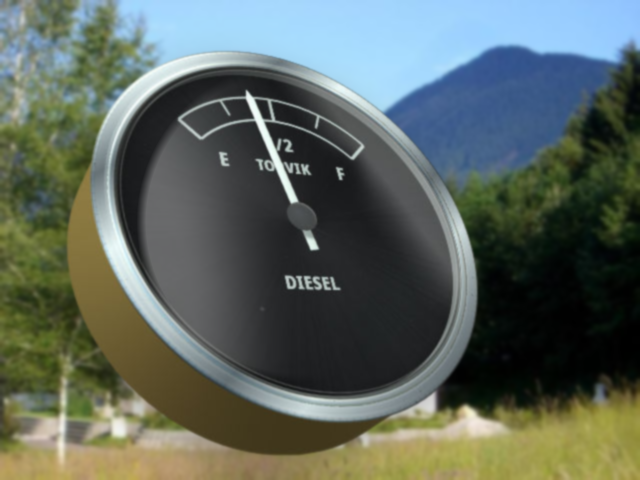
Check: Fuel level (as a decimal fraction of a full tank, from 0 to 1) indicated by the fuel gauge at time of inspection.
0.375
